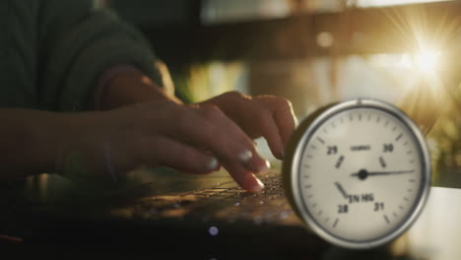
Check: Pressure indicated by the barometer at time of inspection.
30.4 inHg
